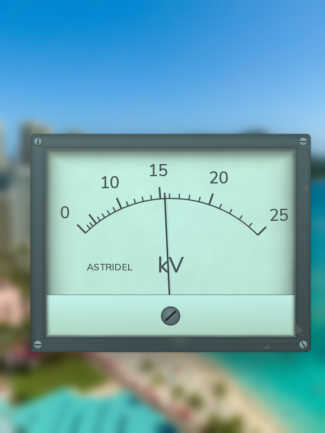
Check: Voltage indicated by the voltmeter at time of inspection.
15.5 kV
